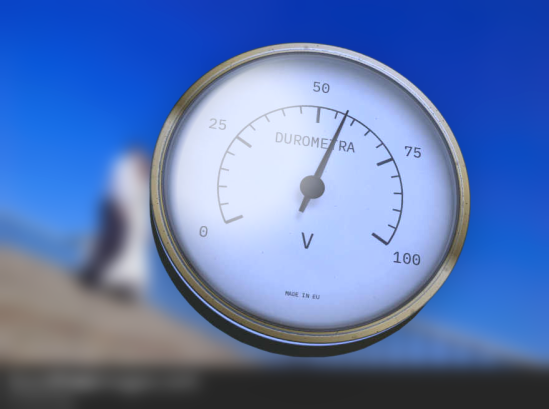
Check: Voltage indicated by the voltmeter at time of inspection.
57.5 V
